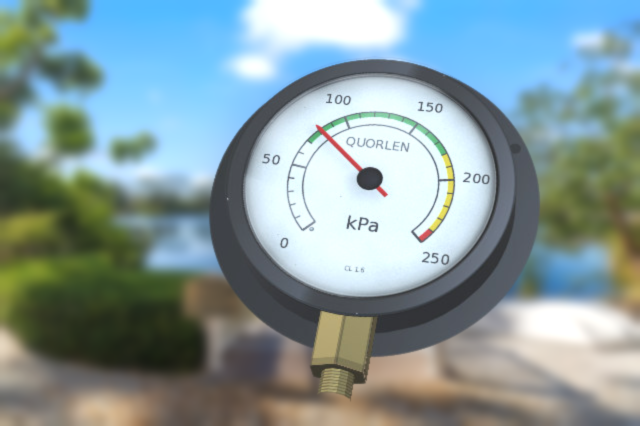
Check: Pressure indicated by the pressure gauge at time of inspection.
80 kPa
